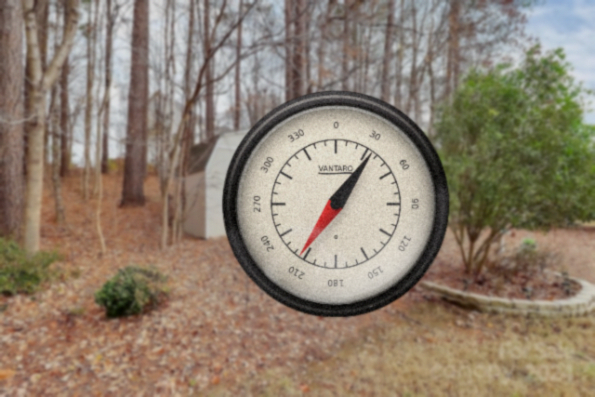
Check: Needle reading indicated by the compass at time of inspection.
215 °
